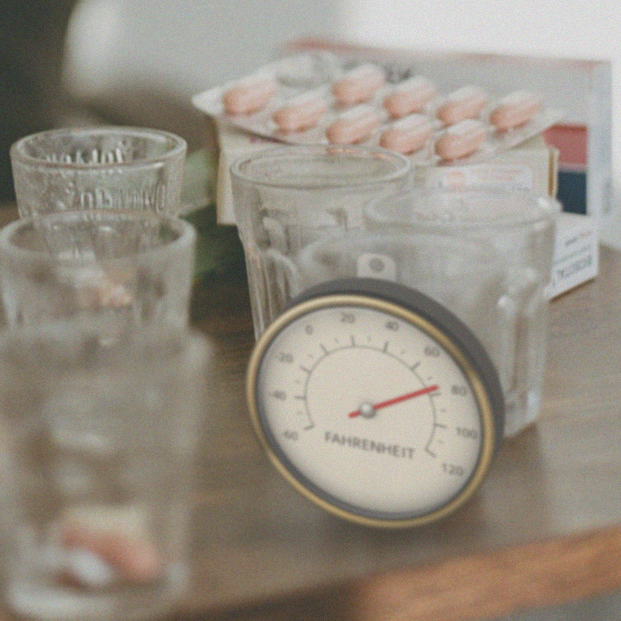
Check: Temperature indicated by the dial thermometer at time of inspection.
75 °F
